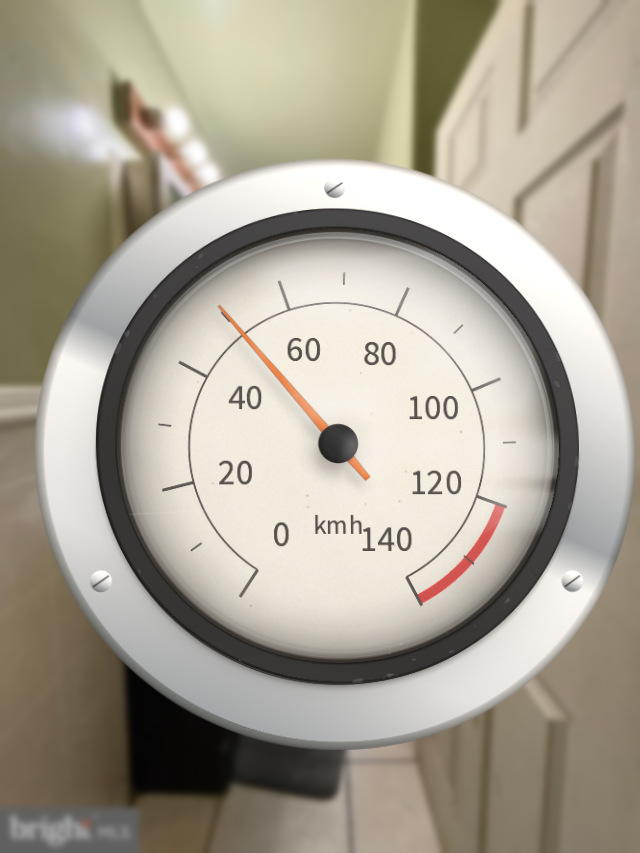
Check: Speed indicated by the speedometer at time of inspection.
50 km/h
